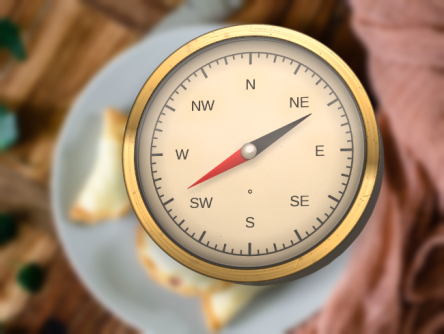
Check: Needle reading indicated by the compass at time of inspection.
240 °
